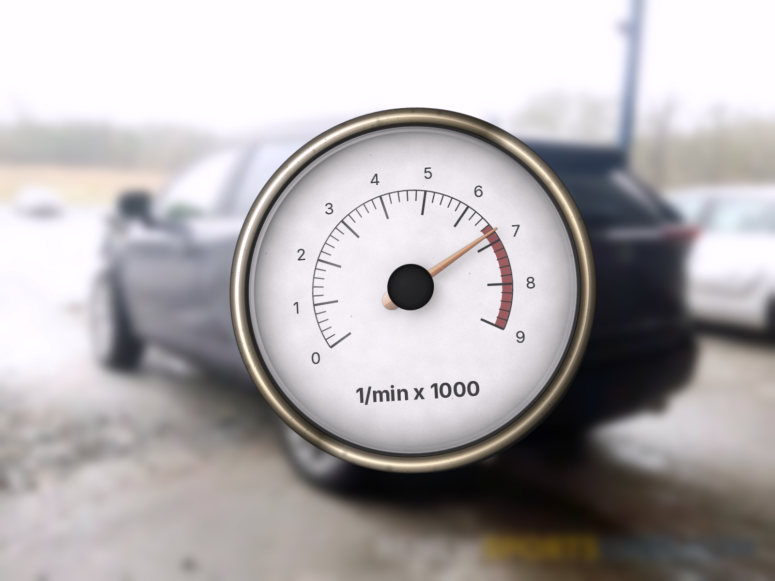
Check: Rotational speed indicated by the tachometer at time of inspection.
6800 rpm
